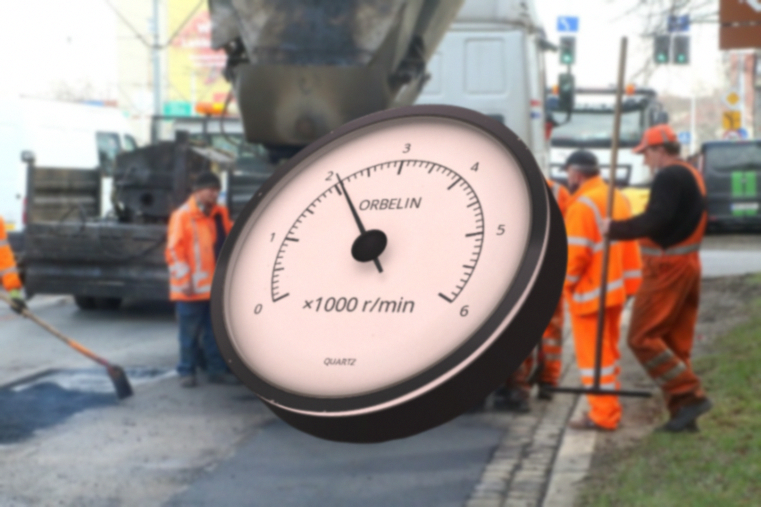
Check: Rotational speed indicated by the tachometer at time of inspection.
2100 rpm
